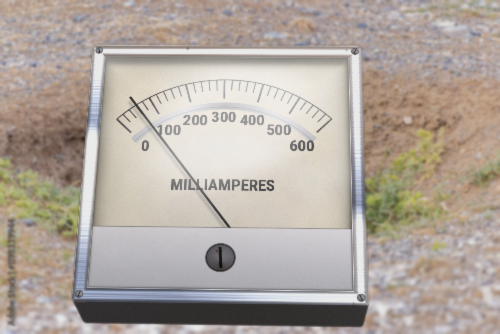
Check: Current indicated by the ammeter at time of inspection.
60 mA
